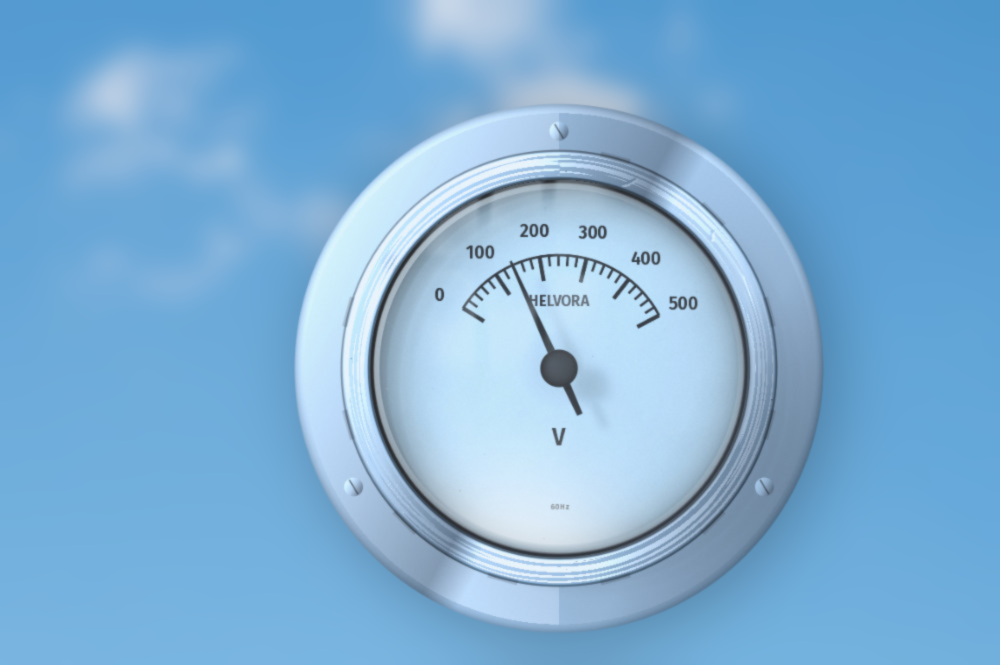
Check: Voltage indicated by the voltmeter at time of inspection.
140 V
